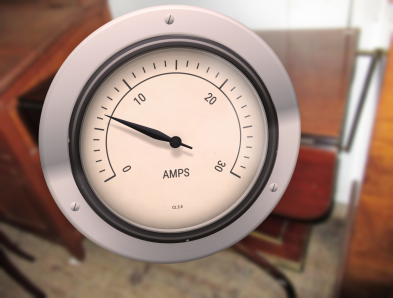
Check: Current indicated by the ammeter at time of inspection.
6.5 A
